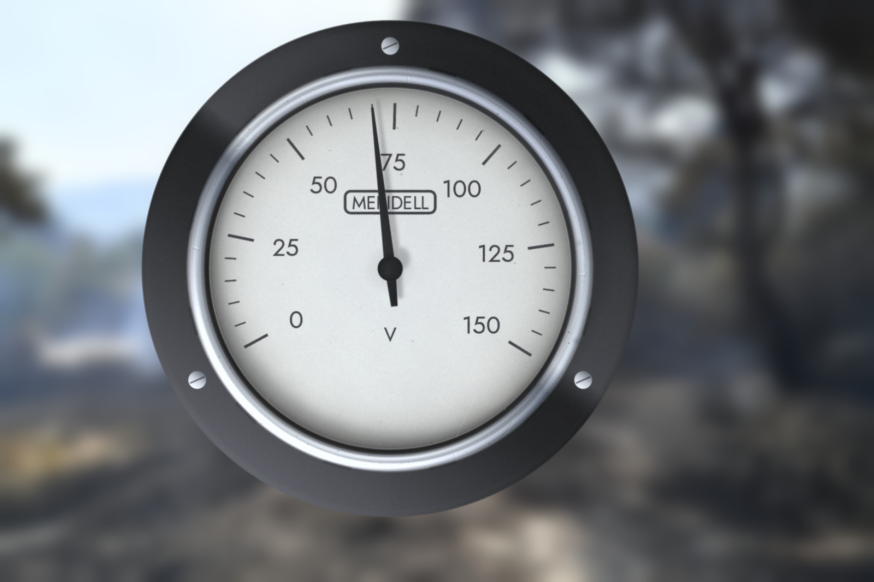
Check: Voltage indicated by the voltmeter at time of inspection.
70 V
